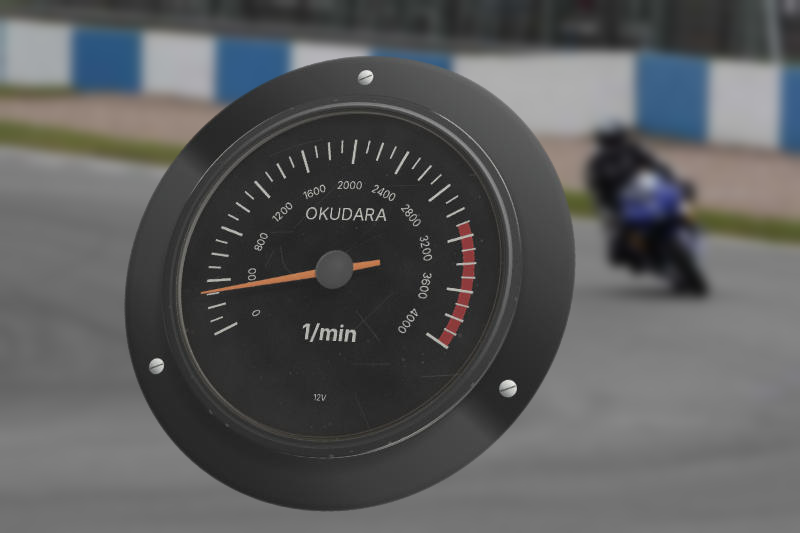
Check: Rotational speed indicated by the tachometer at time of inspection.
300 rpm
